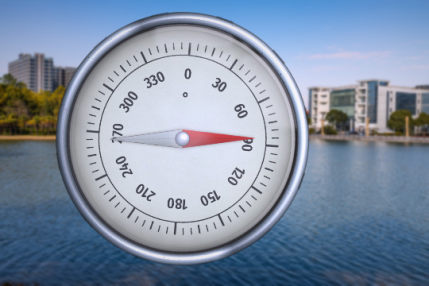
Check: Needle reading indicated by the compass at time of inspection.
85 °
